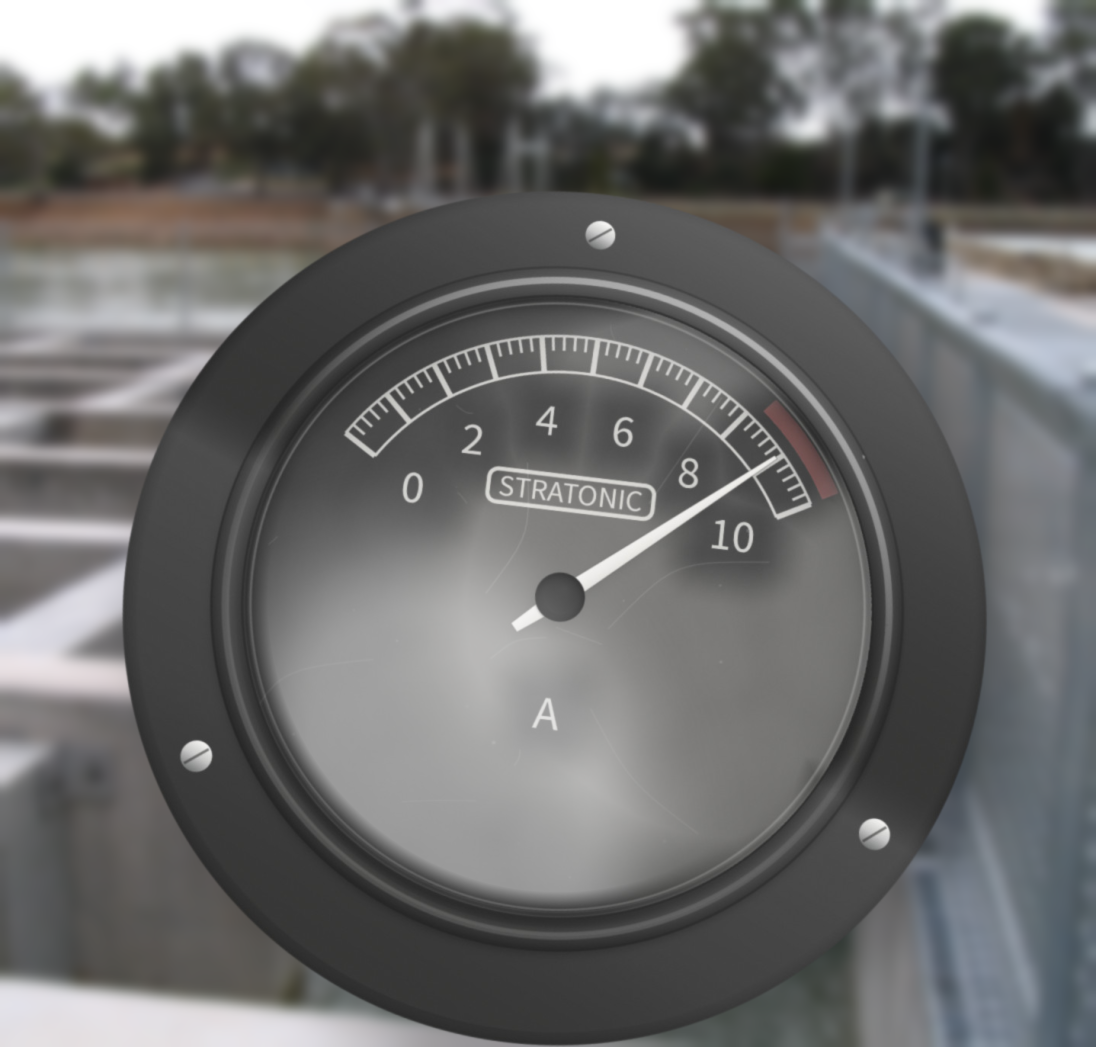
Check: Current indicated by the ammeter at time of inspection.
9 A
